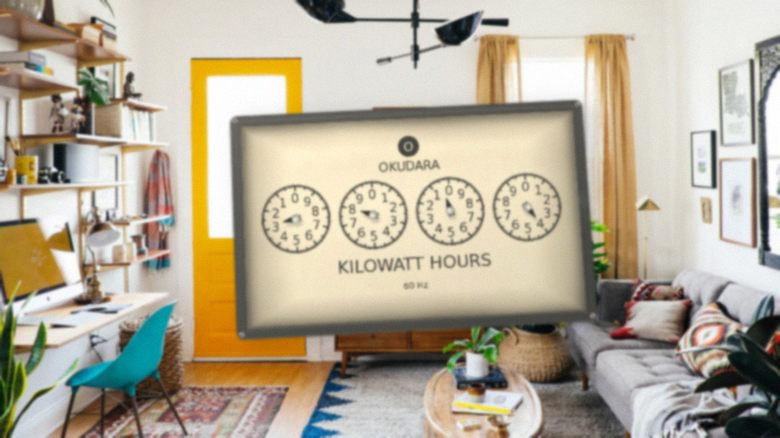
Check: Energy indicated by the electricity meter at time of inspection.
2804 kWh
